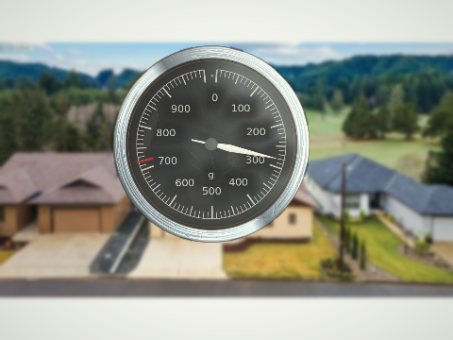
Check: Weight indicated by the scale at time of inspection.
280 g
